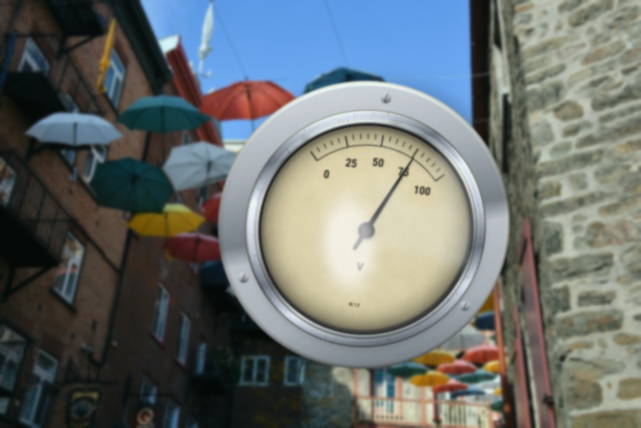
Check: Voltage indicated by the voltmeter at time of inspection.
75 V
